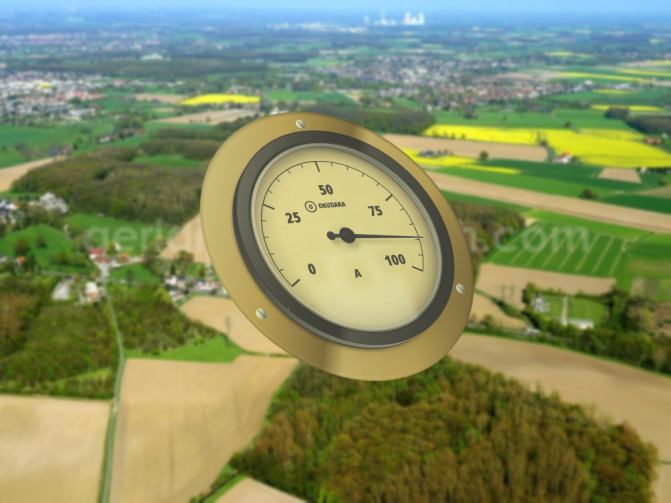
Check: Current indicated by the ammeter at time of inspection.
90 A
